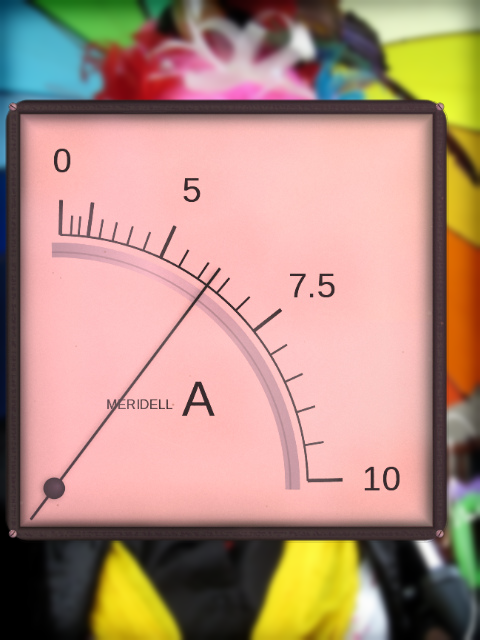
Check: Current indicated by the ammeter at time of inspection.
6.25 A
